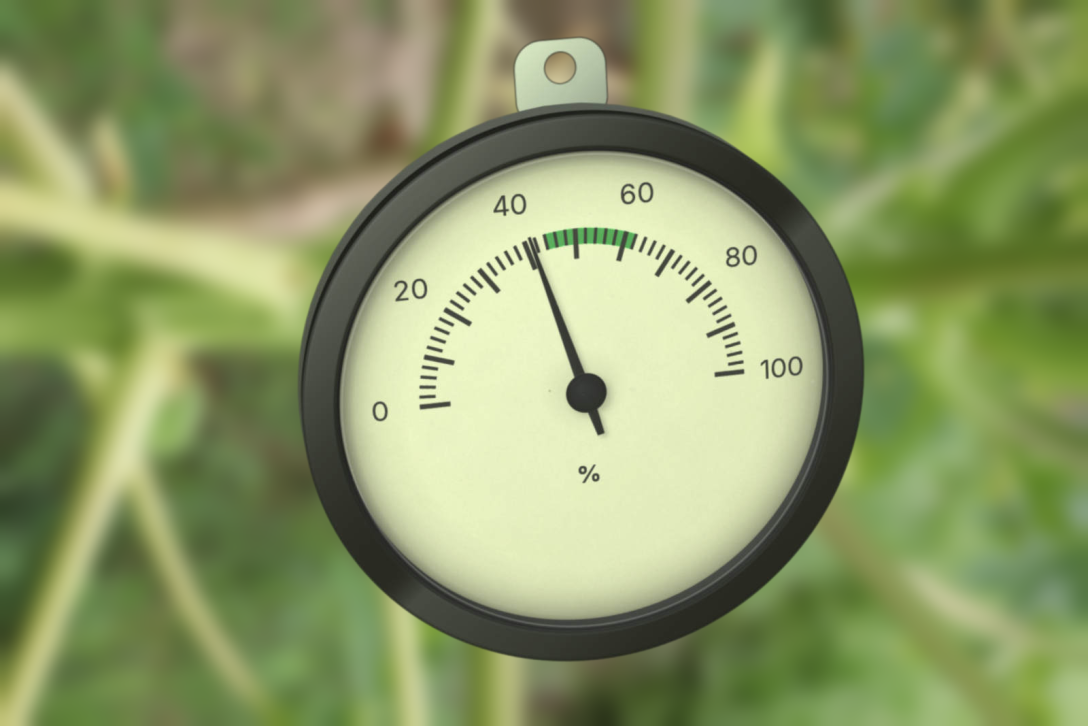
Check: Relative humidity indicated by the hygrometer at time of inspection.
41 %
